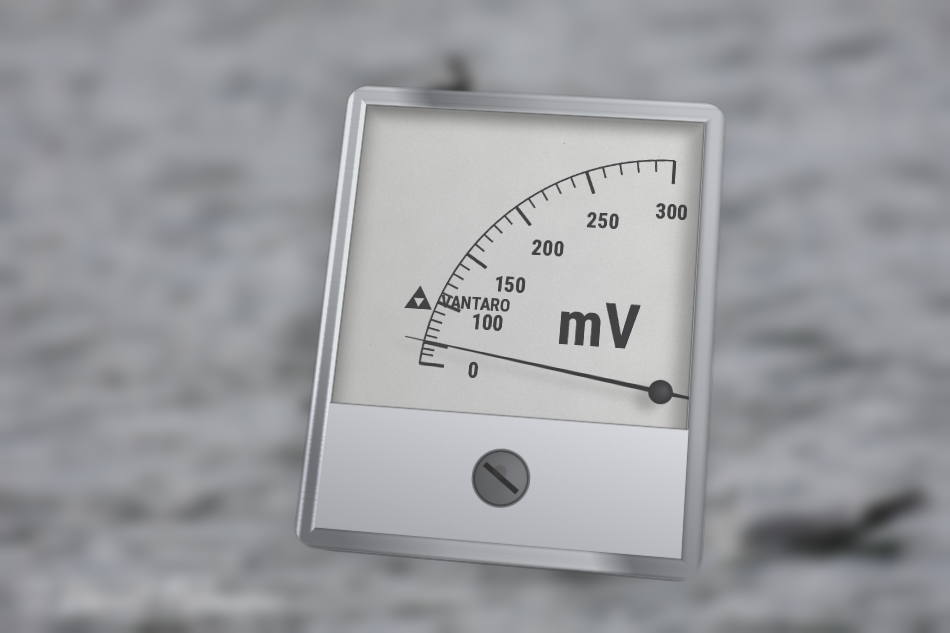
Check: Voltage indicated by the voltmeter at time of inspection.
50 mV
